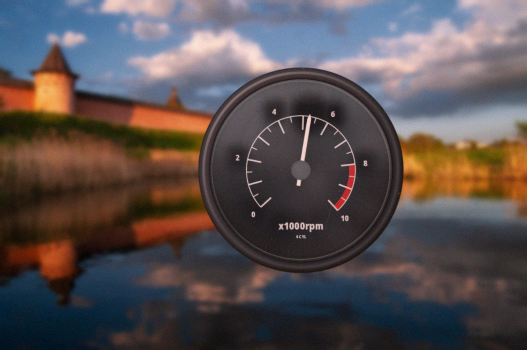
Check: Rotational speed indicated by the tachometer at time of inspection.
5250 rpm
